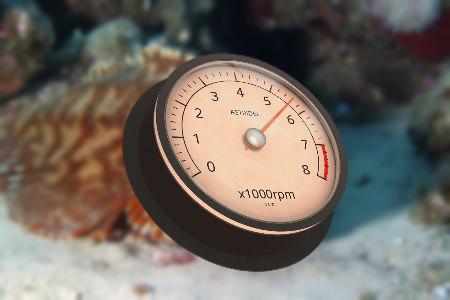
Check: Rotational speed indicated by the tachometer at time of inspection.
5600 rpm
